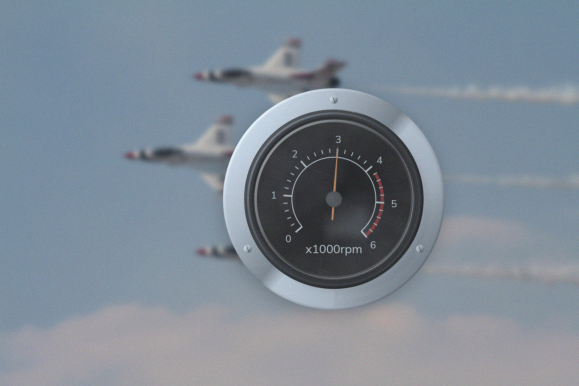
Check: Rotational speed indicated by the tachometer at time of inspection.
3000 rpm
